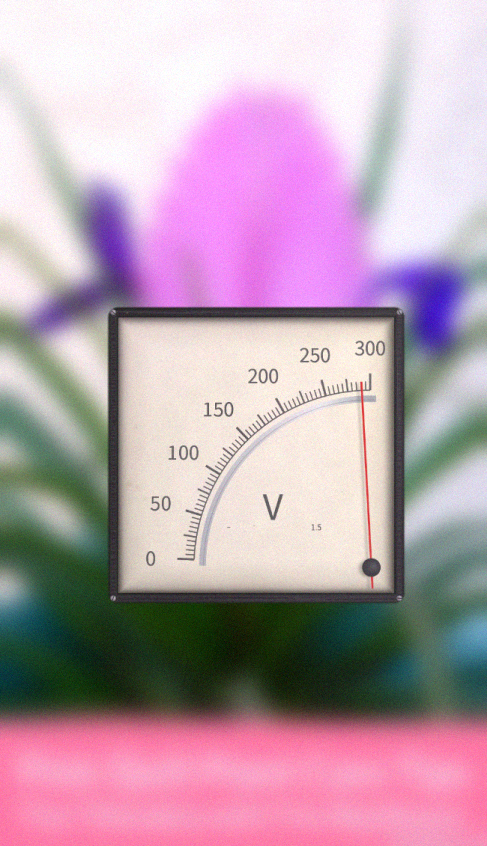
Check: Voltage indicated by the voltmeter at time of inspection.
290 V
